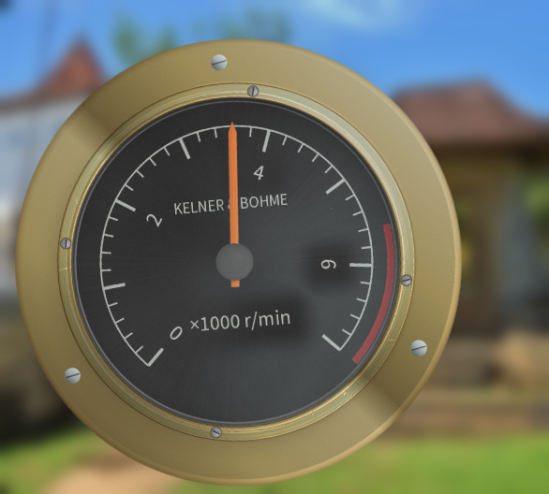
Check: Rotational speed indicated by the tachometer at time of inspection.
3600 rpm
